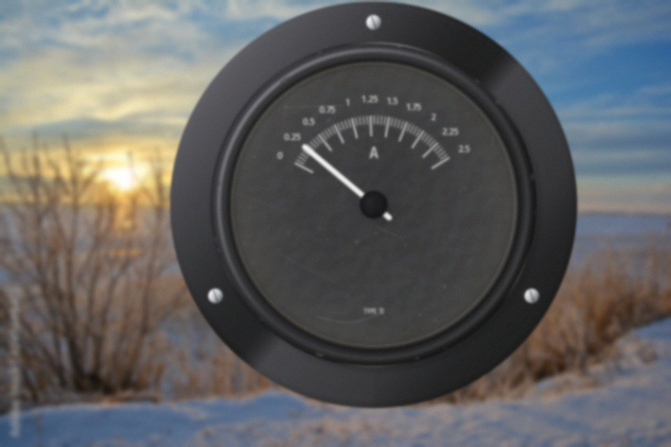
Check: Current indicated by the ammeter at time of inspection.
0.25 A
